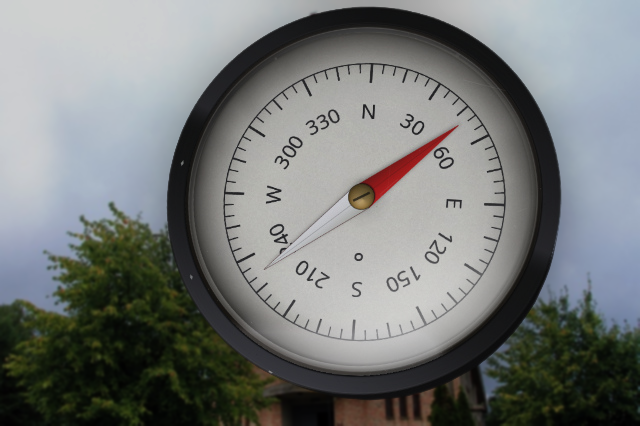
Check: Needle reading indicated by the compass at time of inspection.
50 °
